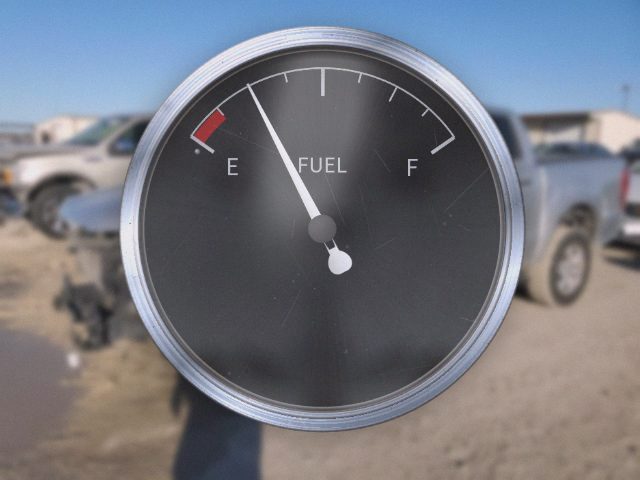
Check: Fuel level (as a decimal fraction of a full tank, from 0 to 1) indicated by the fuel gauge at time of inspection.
0.25
